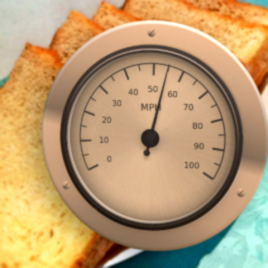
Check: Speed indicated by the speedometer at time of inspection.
55 mph
